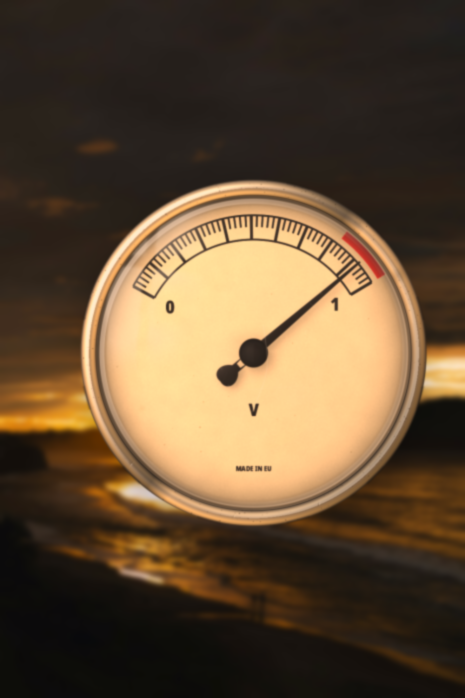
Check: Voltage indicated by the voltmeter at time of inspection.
0.92 V
